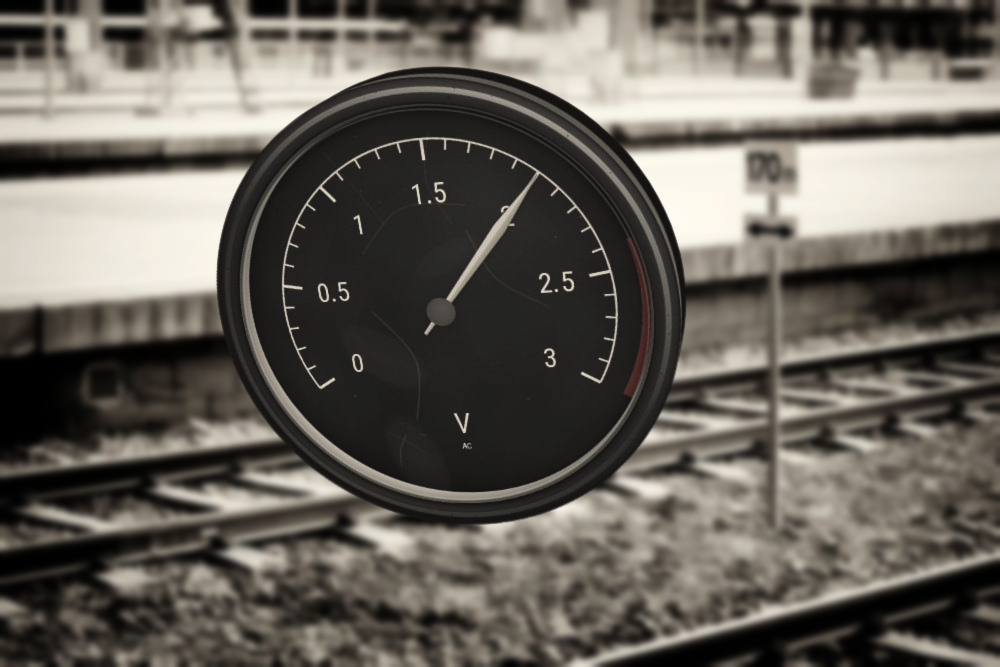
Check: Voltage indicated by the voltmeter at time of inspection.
2 V
